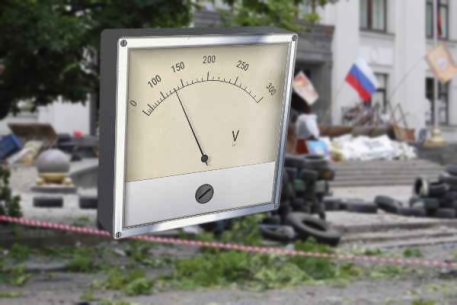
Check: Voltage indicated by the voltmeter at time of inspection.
130 V
